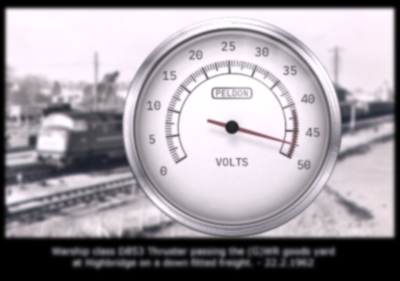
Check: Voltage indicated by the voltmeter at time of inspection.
47.5 V
